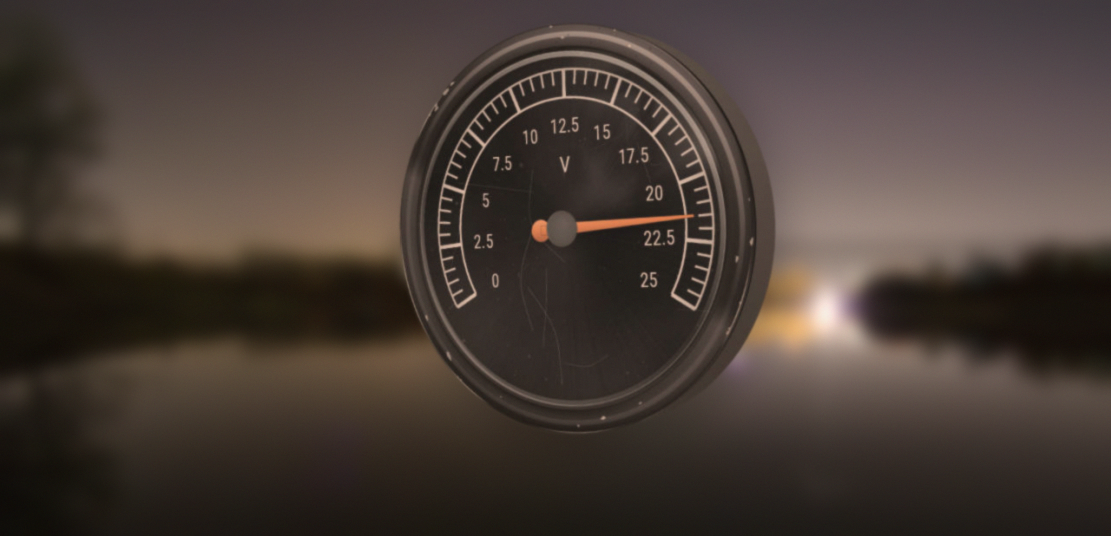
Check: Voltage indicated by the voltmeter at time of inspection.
21.5 V
